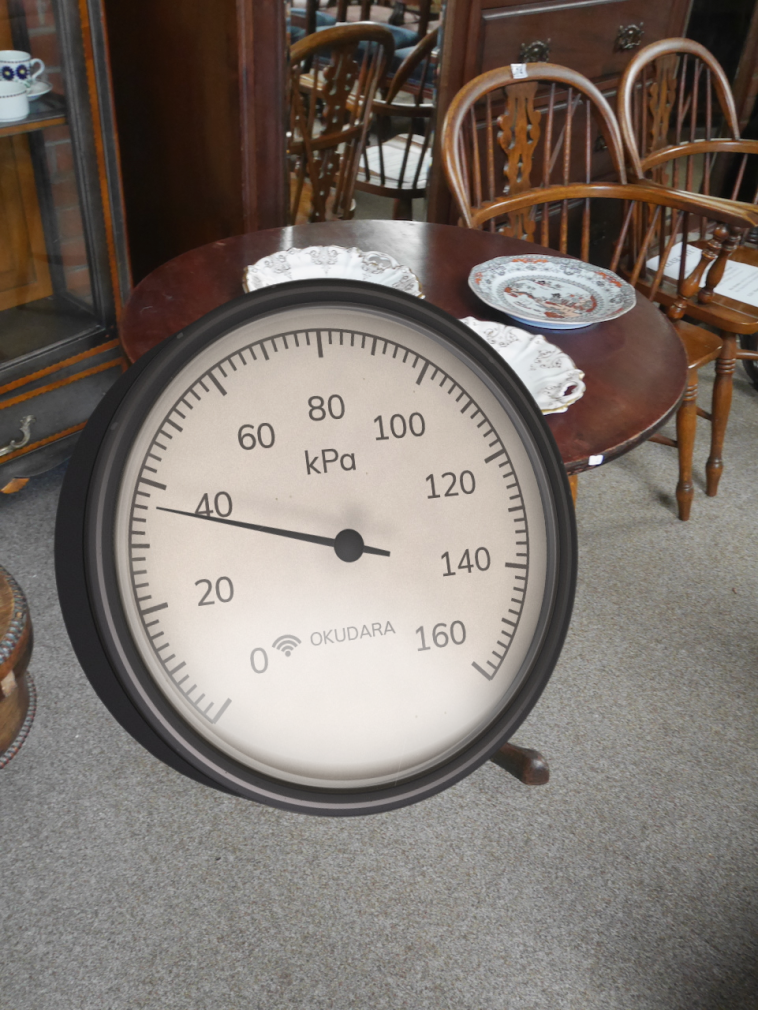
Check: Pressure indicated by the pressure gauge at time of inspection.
36 kPa
